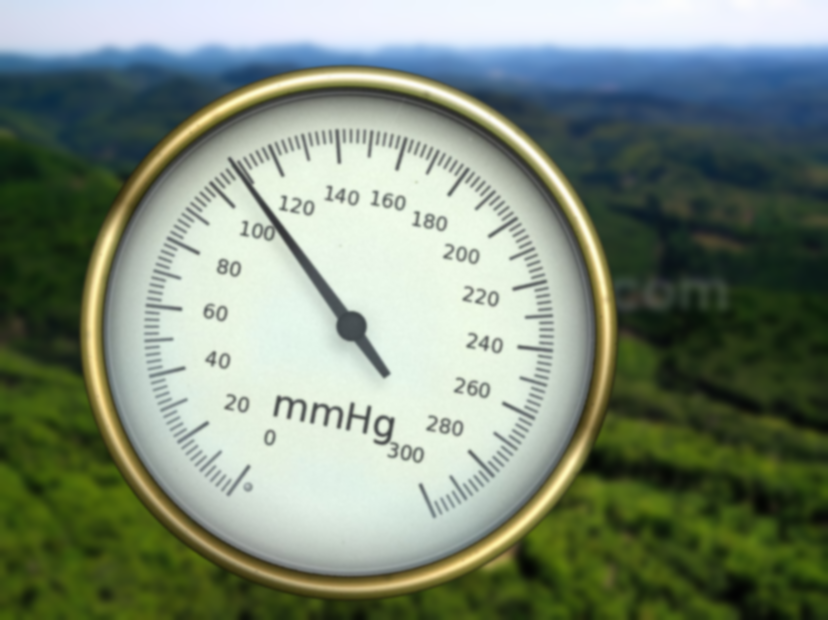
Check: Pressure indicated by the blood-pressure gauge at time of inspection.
108 mmHg
